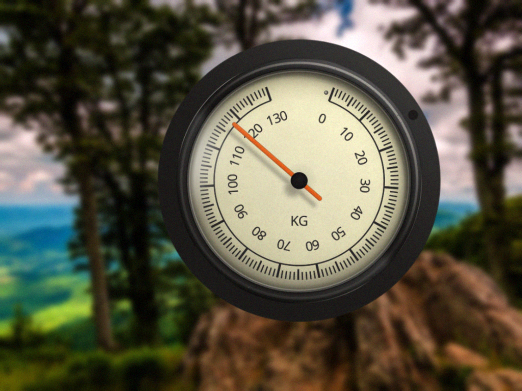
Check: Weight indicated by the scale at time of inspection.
118 kg
